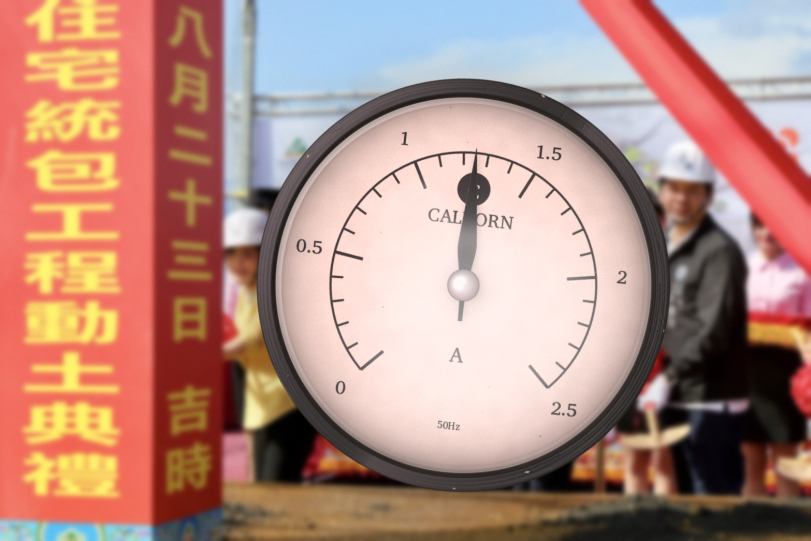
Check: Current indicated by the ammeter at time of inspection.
1.25 A
